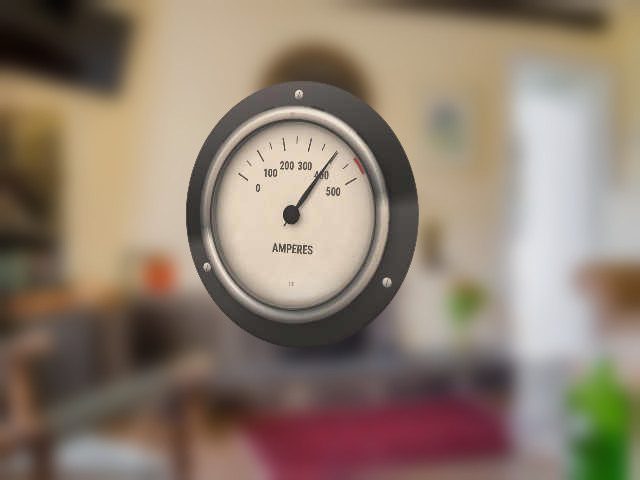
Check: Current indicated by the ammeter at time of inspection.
400 A
